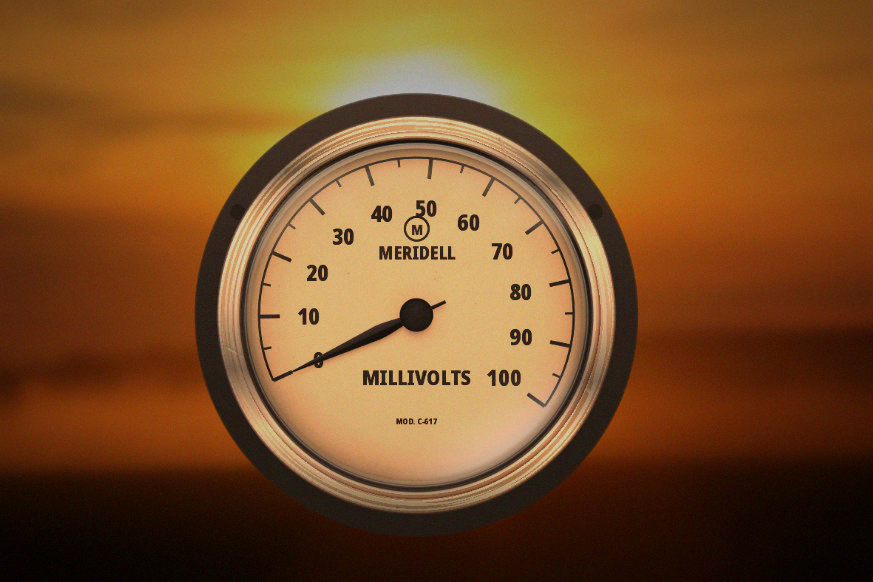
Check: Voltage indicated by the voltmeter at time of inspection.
0 mV
